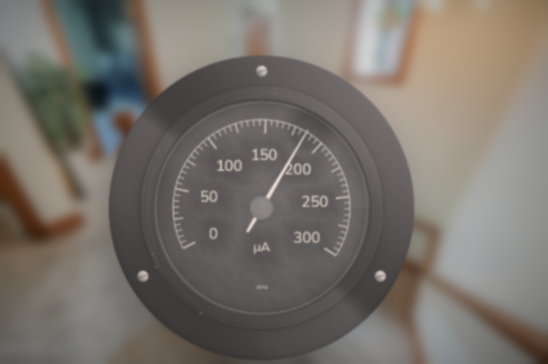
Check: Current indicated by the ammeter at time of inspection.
185 µA
